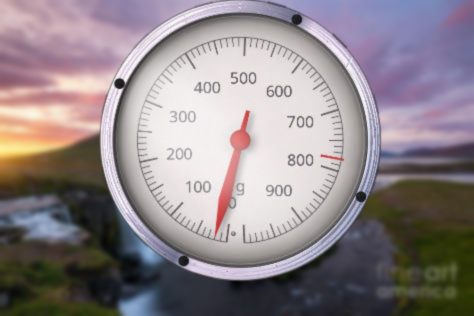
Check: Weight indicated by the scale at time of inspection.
20 g
